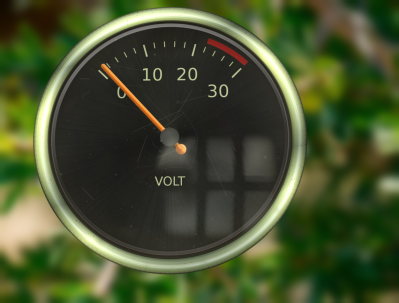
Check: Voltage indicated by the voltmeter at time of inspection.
1 V
